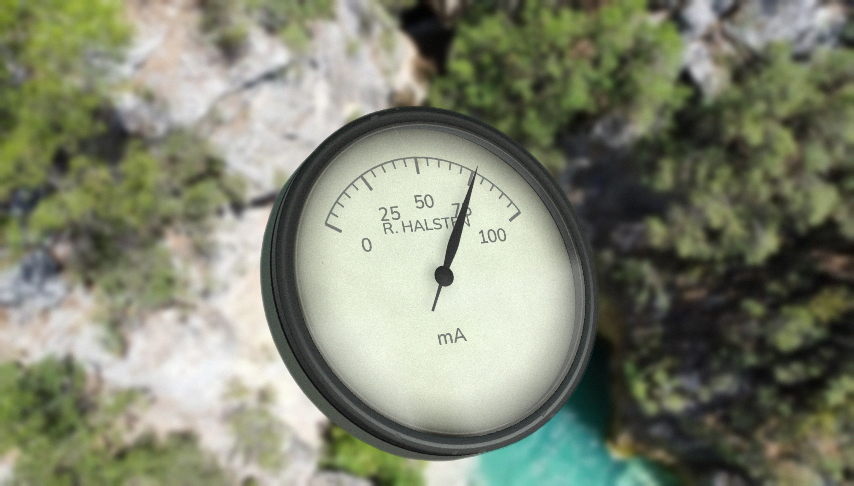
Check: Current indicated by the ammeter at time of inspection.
75 mA
